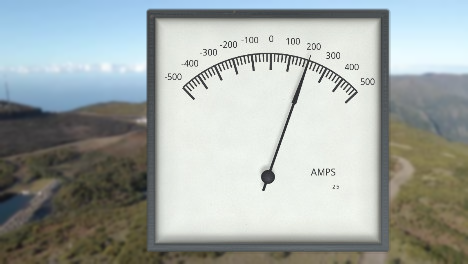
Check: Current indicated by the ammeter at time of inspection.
200 A
